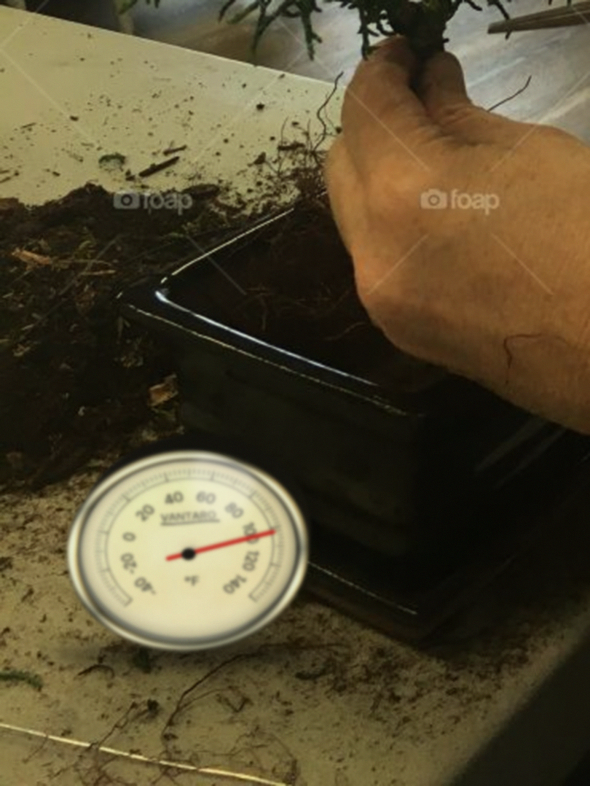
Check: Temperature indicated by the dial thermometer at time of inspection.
100 °F
